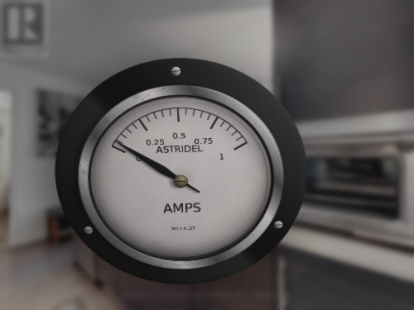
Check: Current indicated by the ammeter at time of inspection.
0.05 A
